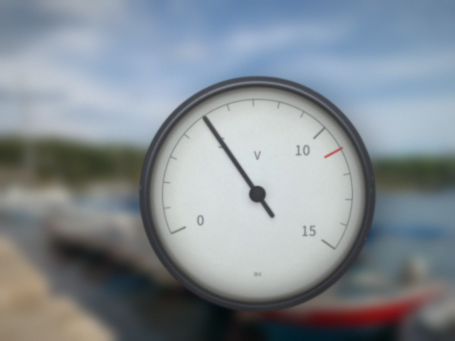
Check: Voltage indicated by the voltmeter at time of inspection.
5 V
